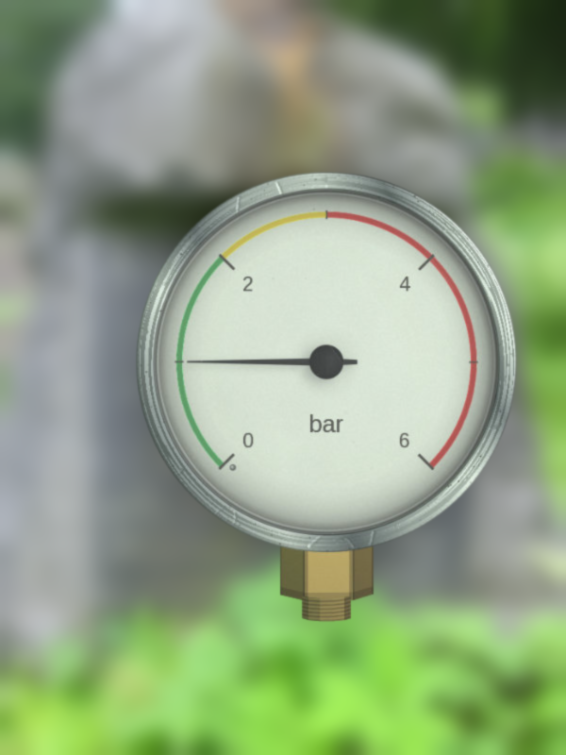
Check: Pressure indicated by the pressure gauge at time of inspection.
1 bar
